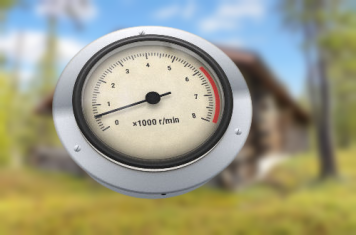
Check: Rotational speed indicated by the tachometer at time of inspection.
500 rpm
